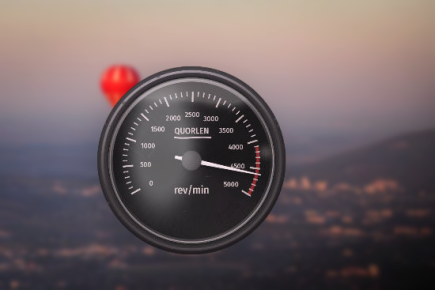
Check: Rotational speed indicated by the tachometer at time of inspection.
4600 rpm
